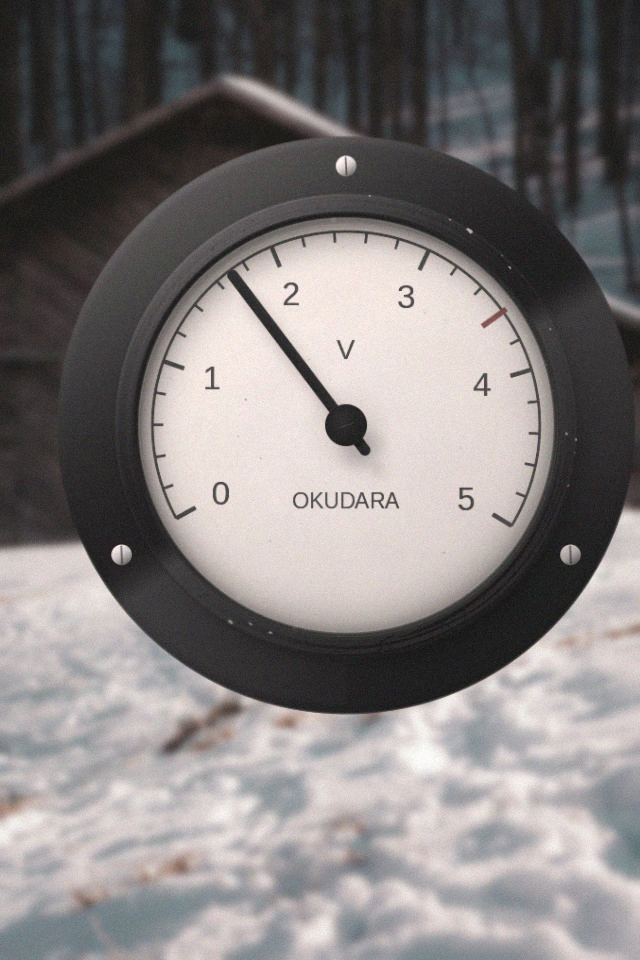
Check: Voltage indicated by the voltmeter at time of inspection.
1.7 V
